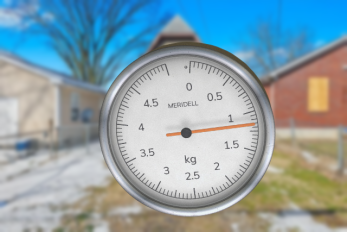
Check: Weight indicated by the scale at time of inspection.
1.15 kg
